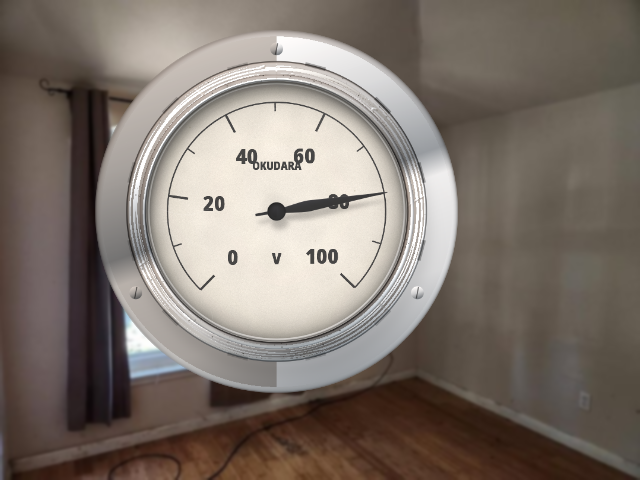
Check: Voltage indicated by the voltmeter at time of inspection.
80 V
